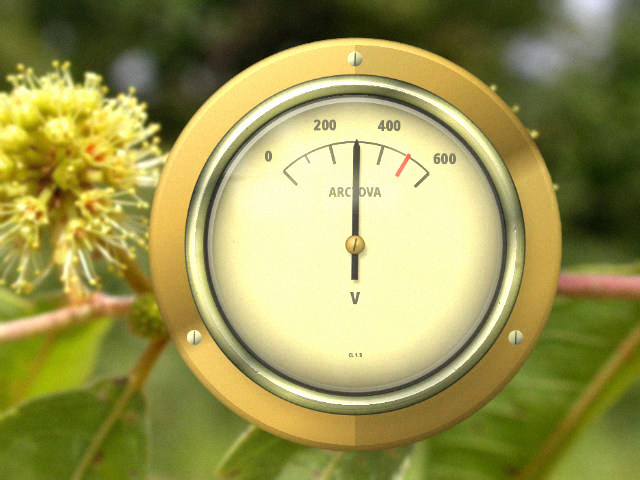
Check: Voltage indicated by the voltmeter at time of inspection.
300 V
